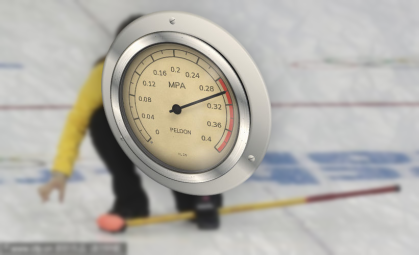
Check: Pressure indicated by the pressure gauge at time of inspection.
0.3 MPa
